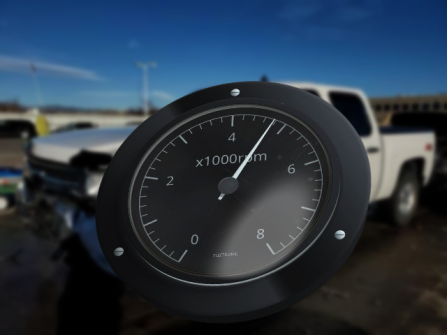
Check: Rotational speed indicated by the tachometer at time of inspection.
4800 rpm
